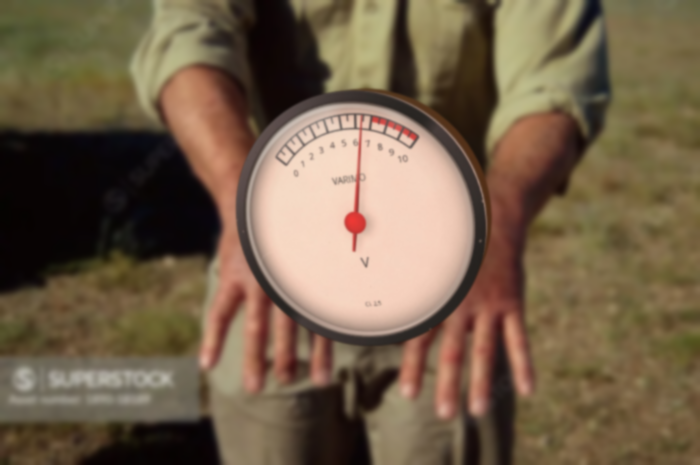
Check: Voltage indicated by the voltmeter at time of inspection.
6.5 V
